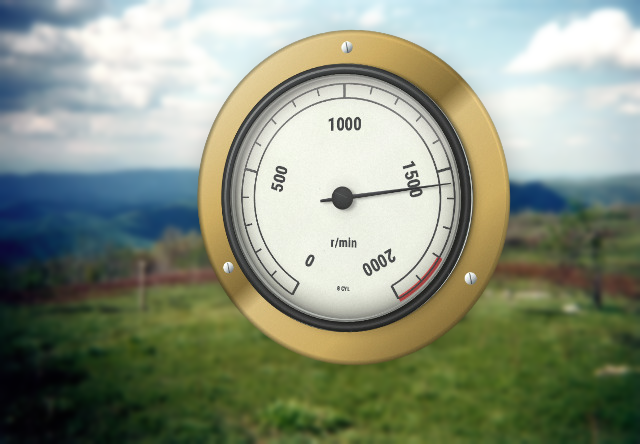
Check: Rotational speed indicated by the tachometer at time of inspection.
1550 rpm
